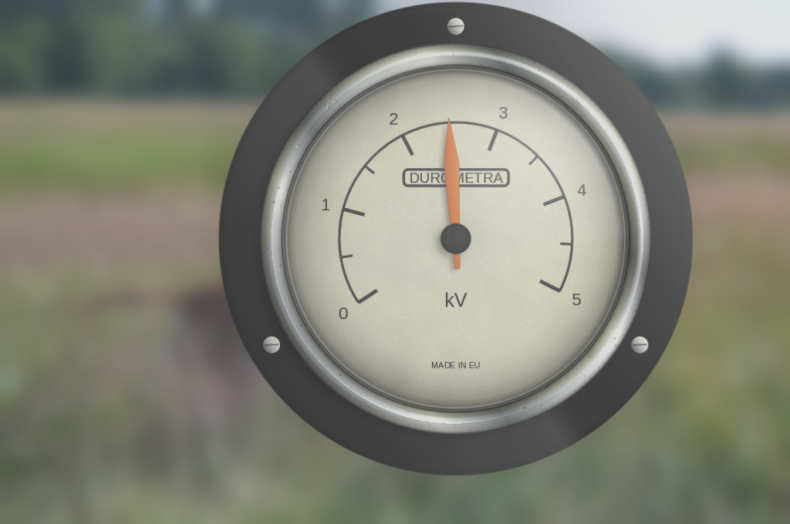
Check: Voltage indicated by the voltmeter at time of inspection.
2.5 kV
